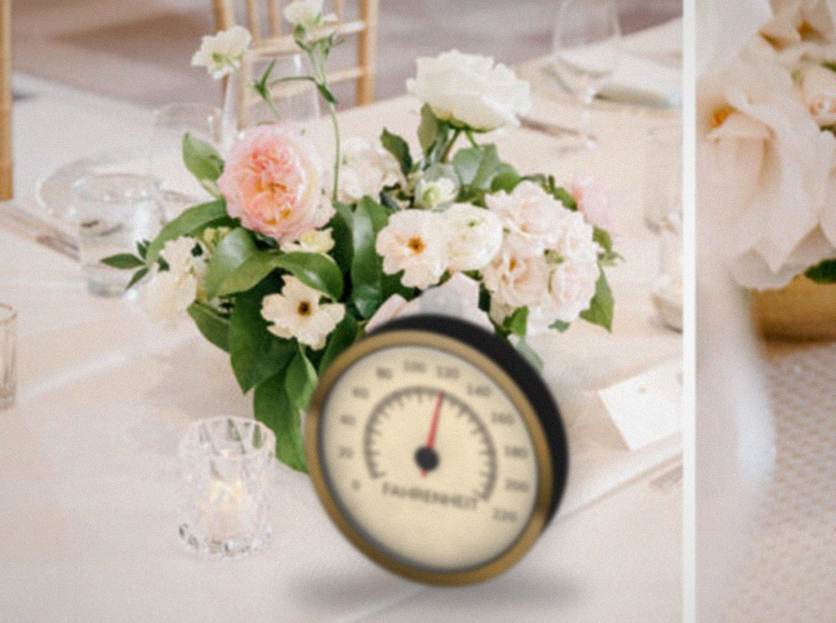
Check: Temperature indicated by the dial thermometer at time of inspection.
120 °F
